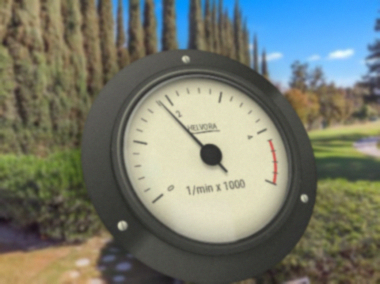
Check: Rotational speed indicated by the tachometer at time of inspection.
1800 rpm
